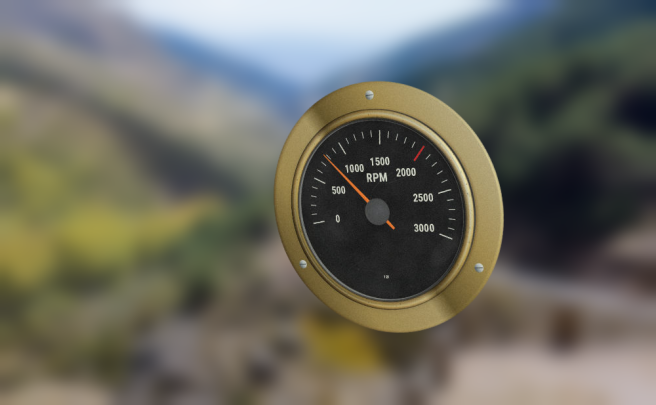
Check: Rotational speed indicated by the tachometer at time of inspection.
800 rpm
